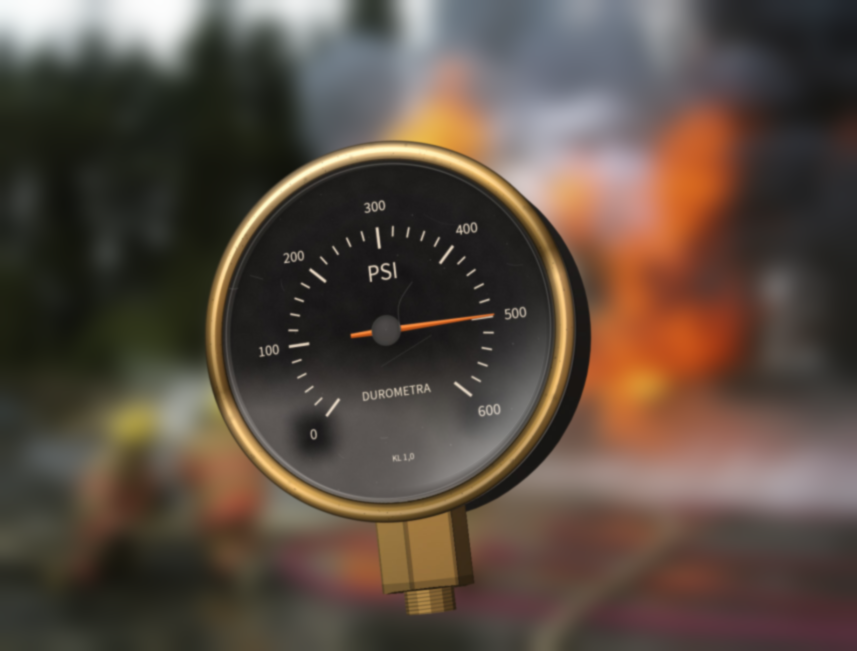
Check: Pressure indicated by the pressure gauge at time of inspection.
500 psi
